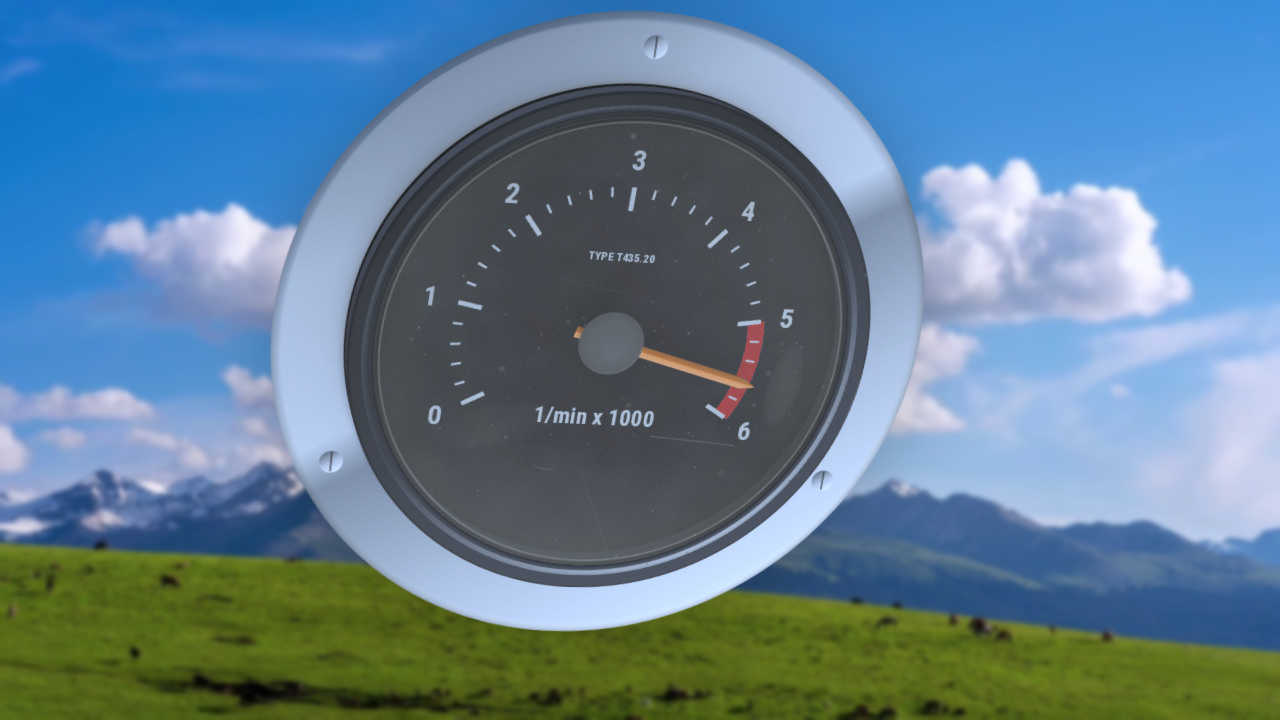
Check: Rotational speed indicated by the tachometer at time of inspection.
5600 rpm
